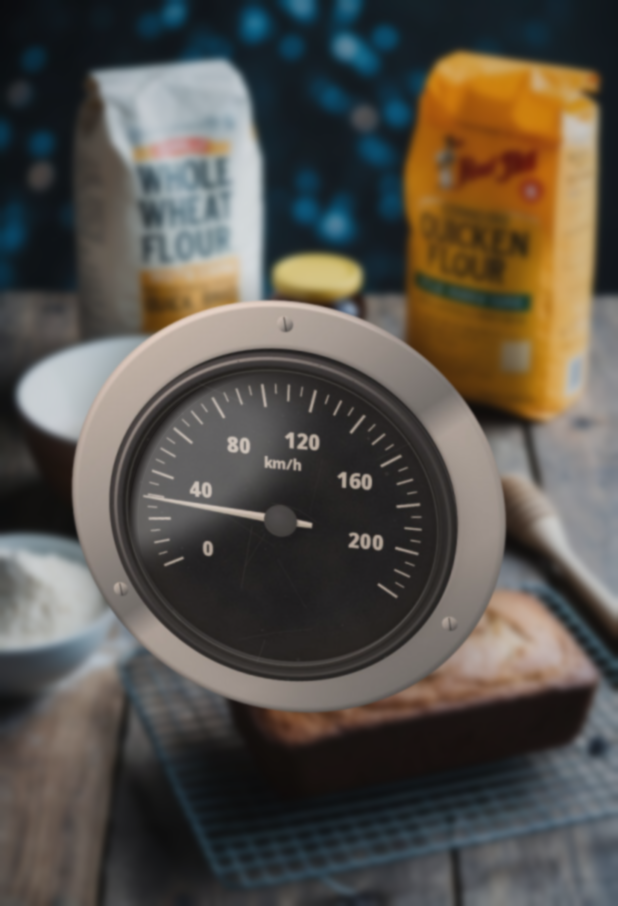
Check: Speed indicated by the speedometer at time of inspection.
30 km/h
